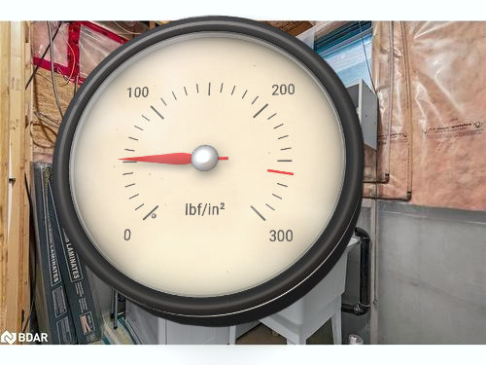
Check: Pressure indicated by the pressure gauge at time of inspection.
50 psi
